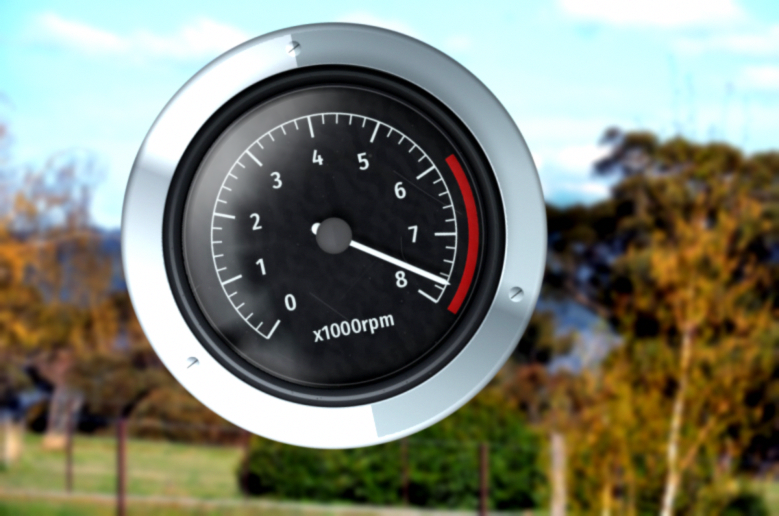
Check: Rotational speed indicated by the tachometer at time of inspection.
7700 rpm
